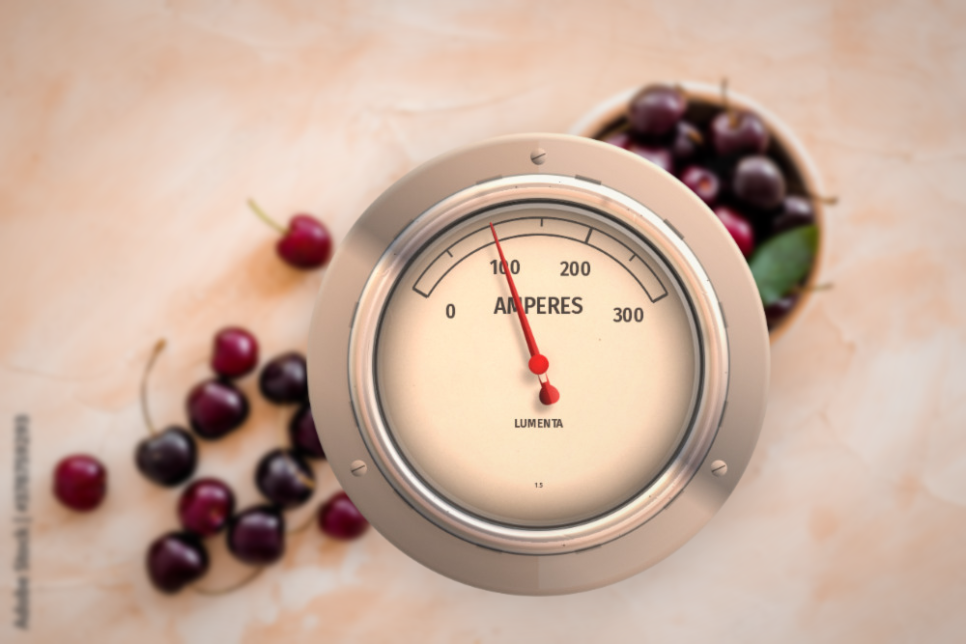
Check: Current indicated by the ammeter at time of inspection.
100 A
